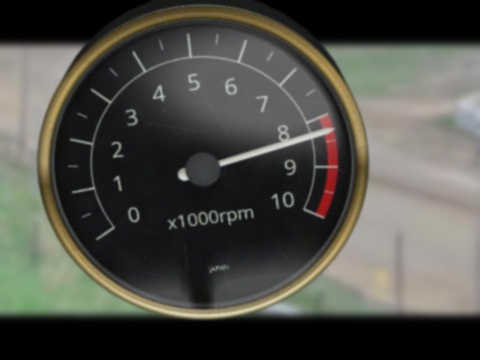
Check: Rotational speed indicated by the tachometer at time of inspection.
8250 rpm
